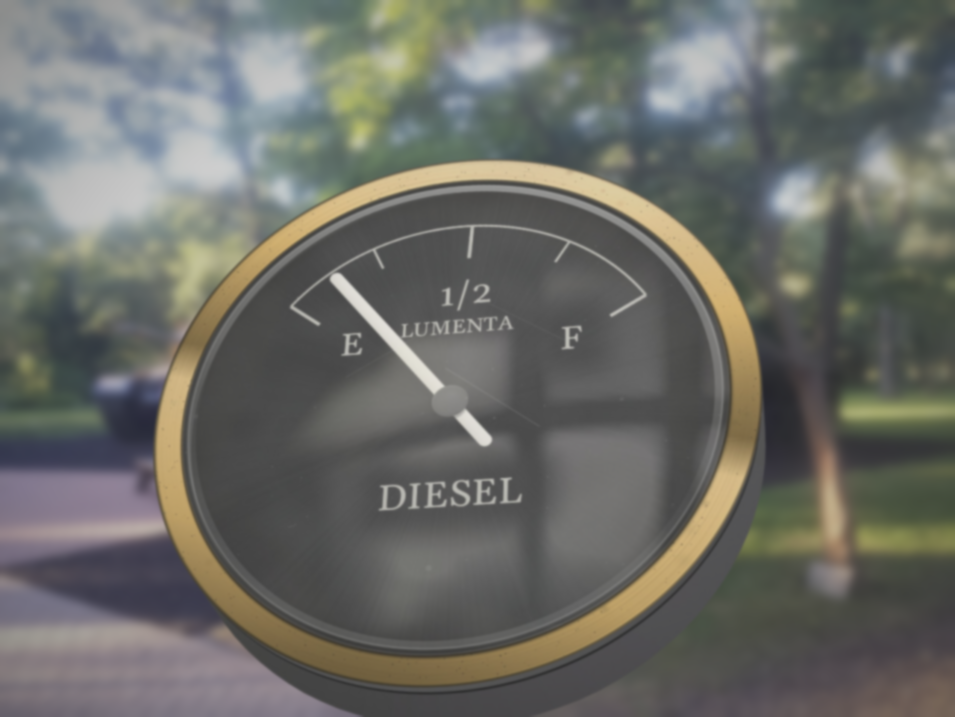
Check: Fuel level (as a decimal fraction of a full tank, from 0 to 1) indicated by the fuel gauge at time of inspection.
0.125
